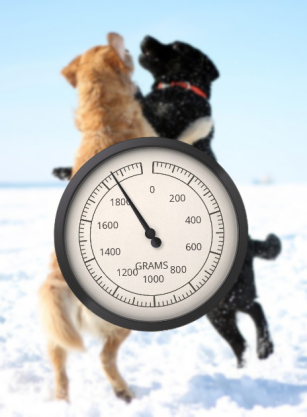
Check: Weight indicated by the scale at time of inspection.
1860 g
